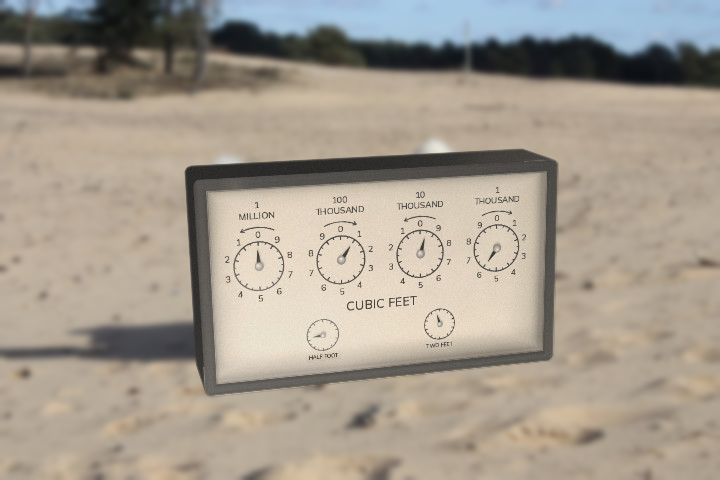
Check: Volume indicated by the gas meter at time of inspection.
9600 ft³
